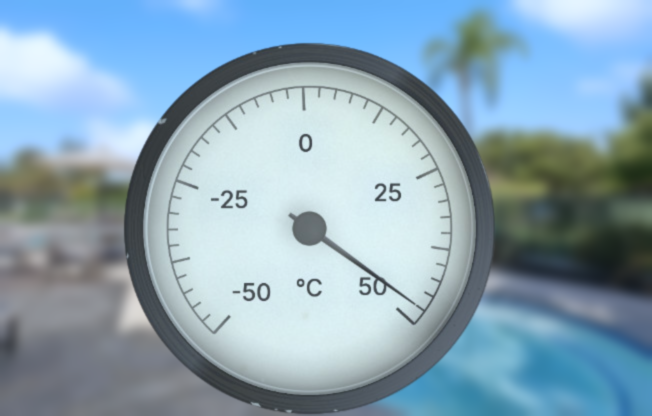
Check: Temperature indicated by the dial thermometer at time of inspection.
47.5 °C
